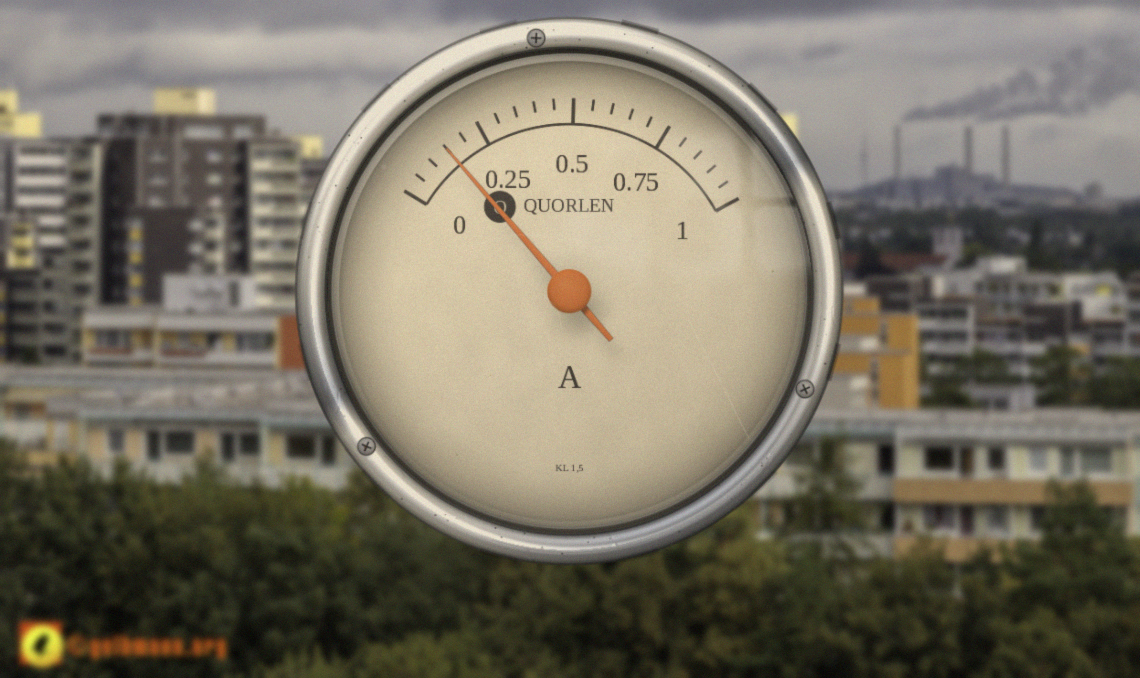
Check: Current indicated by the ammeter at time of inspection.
0.15 A
